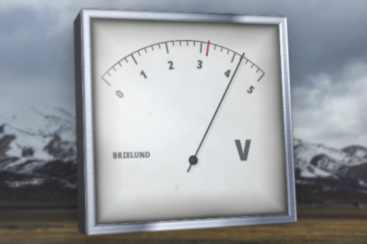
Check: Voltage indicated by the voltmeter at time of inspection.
4.2 V
